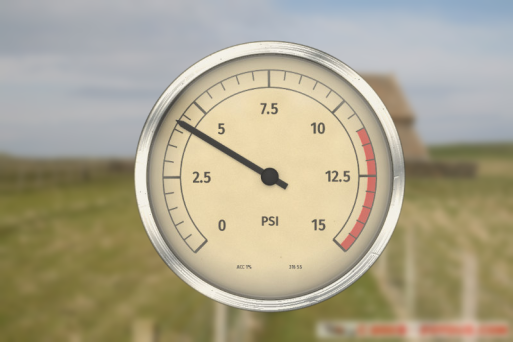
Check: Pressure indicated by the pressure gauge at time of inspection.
4.25 psi
